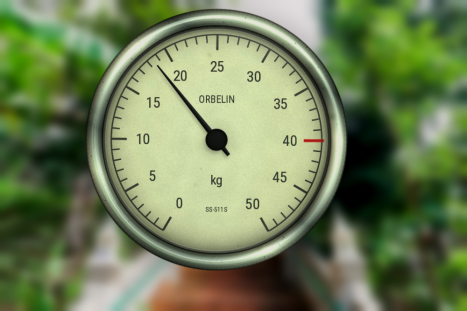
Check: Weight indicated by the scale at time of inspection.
18.5 kg
